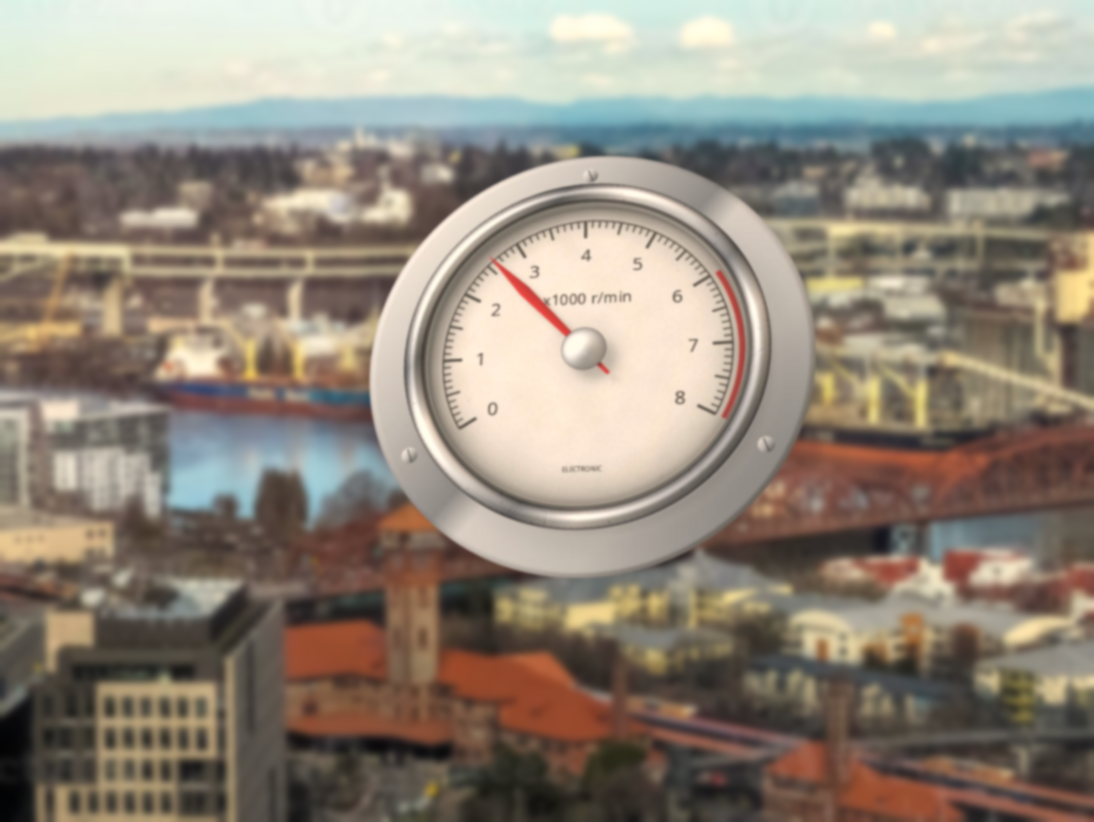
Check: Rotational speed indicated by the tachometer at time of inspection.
2600 rpm
